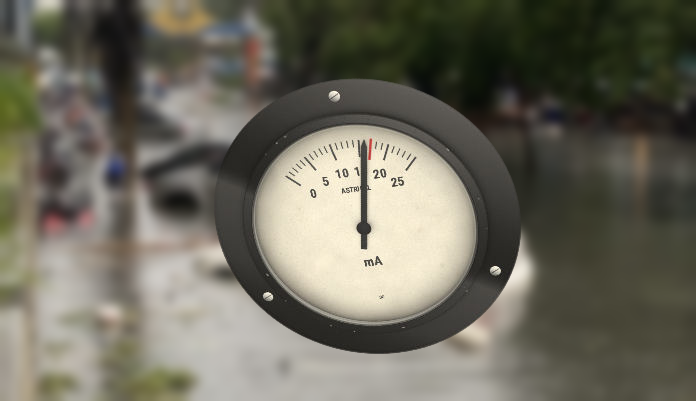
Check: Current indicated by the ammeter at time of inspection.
16 mA
